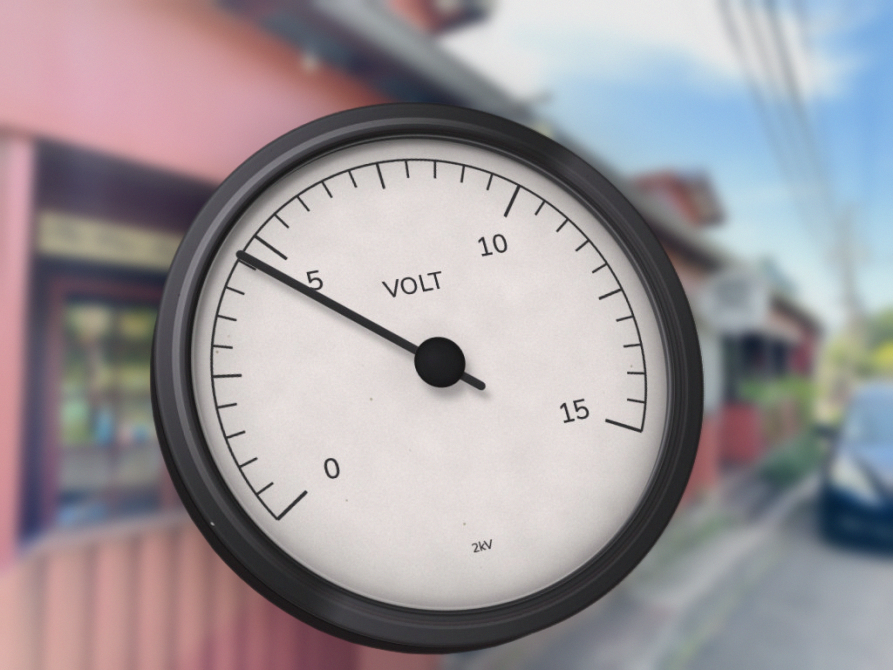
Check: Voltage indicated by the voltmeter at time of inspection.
4.5 V
